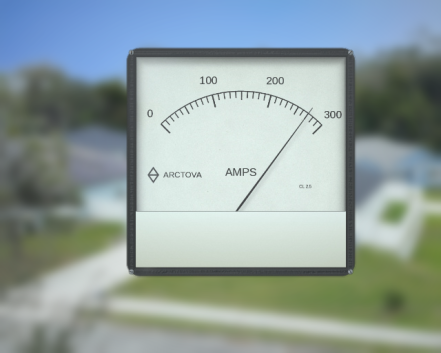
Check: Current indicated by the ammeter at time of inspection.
270 A
